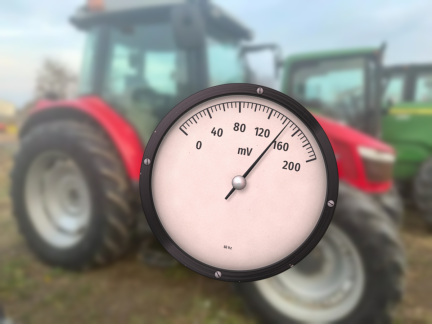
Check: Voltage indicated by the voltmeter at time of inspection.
145 mV
